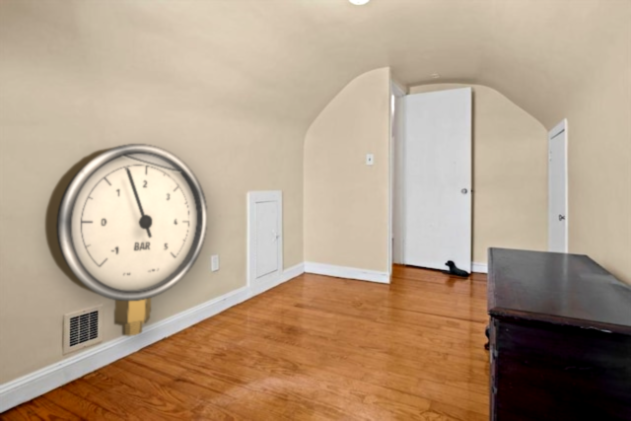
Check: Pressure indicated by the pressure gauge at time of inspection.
1.5 bar
